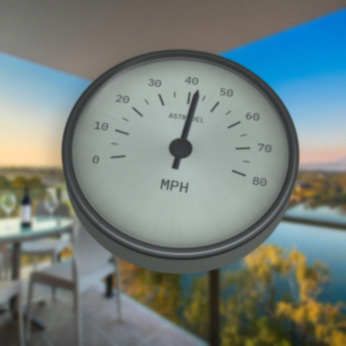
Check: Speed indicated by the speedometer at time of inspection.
42.5 mph
